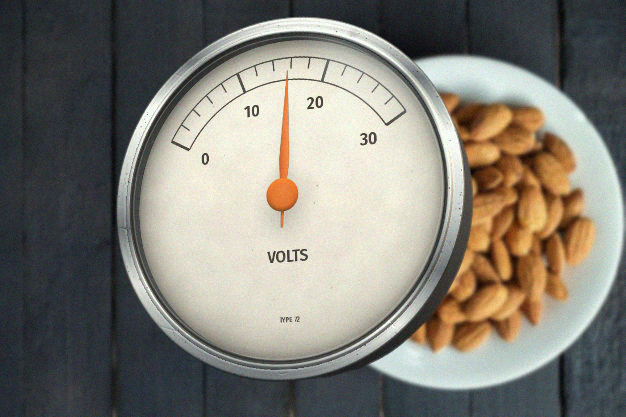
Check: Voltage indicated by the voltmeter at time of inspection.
16 V
